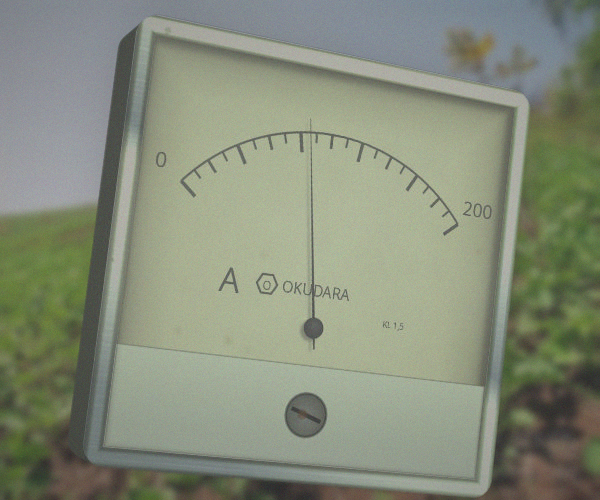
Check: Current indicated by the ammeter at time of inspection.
85 A
